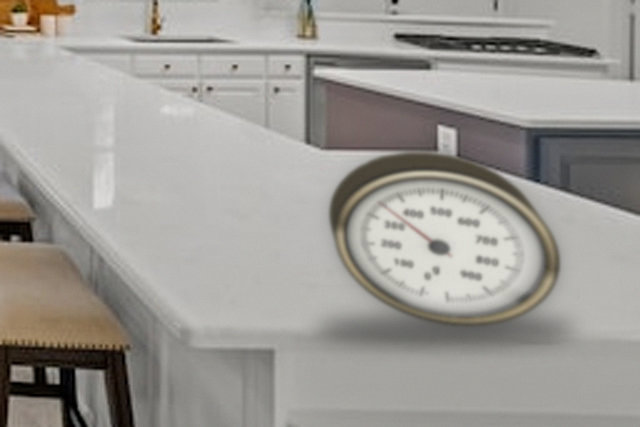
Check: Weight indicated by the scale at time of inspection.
350 g
